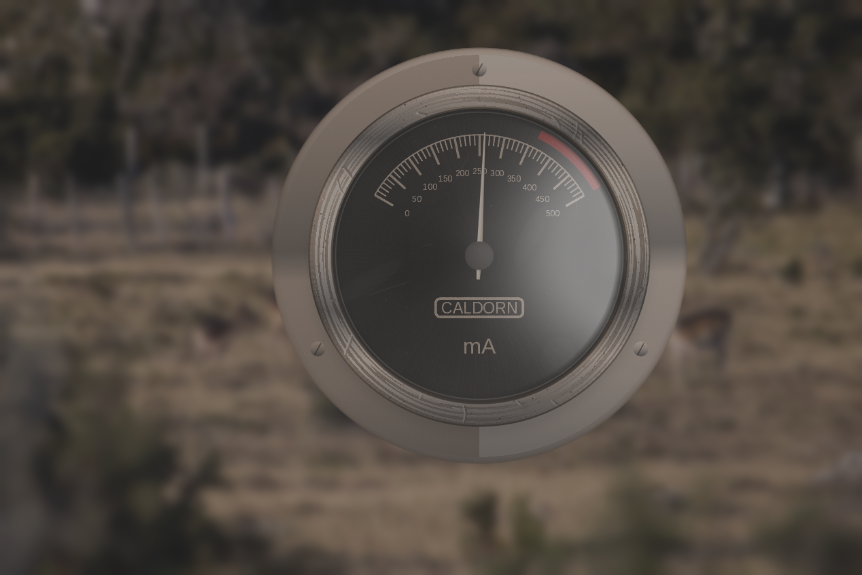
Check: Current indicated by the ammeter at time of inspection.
260 mA
